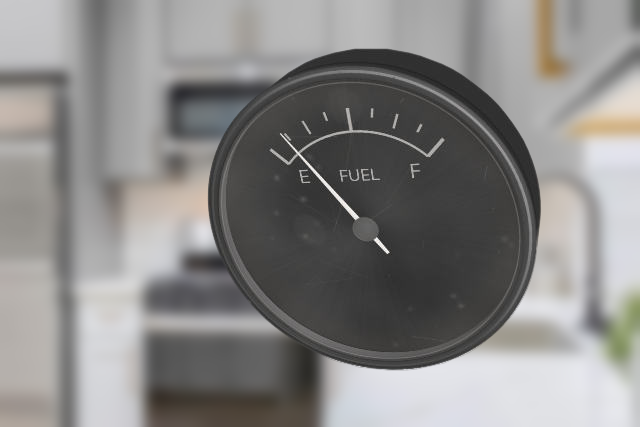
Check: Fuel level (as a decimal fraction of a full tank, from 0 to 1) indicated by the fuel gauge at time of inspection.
0.125
